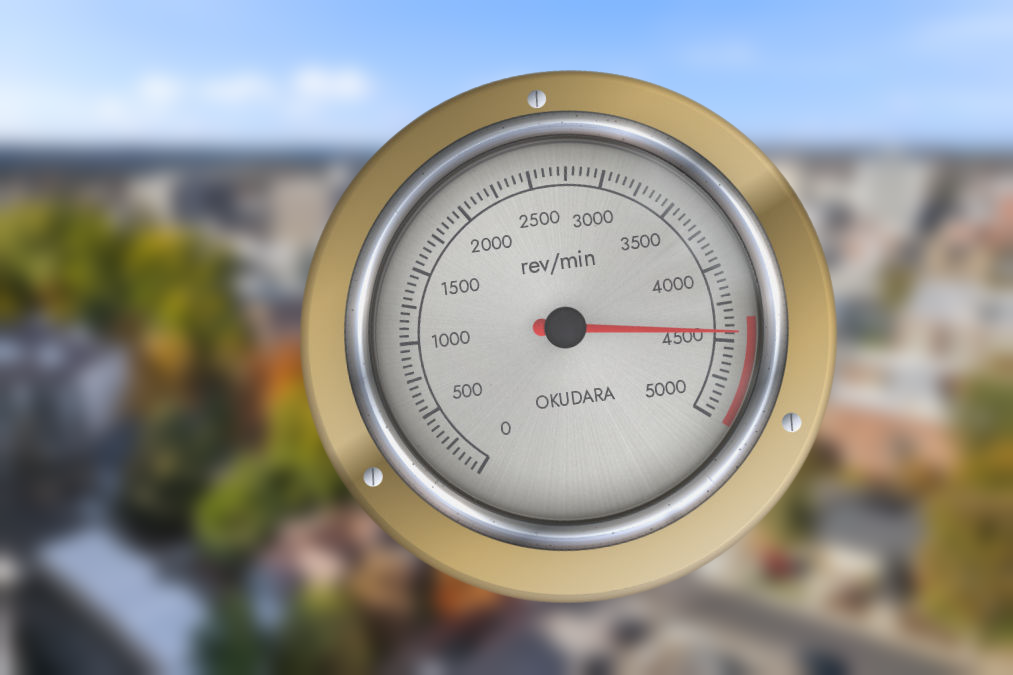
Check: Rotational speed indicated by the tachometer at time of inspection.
4450 rpm
